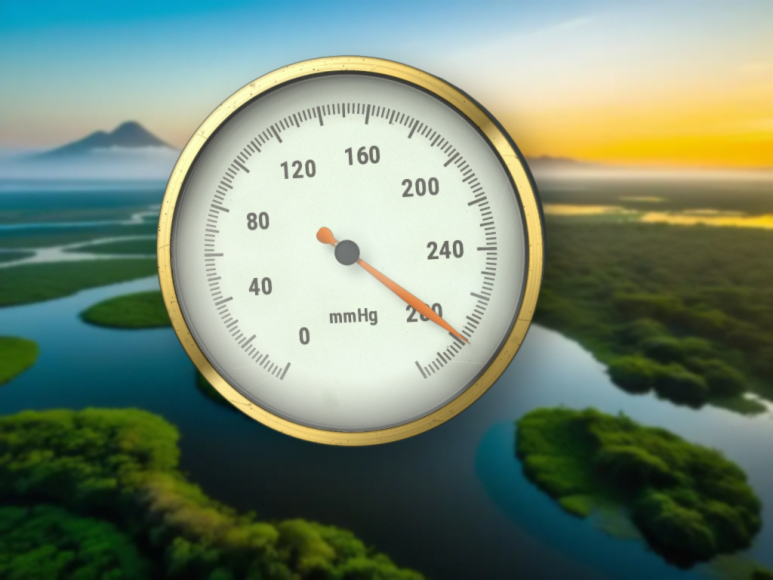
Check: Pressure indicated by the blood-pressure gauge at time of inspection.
278 mmHg
